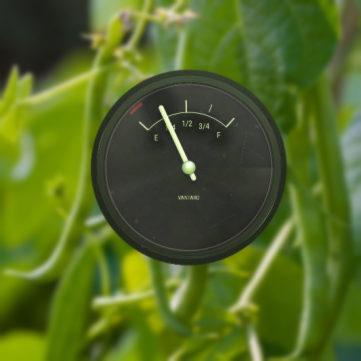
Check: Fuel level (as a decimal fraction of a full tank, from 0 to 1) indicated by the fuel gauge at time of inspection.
0.25
